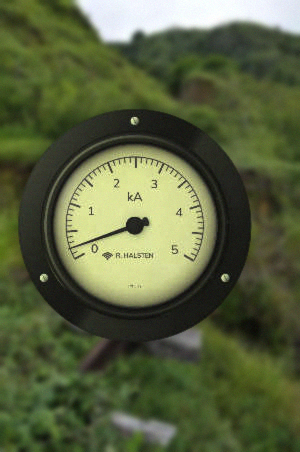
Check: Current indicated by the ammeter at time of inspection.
0.2 kA
